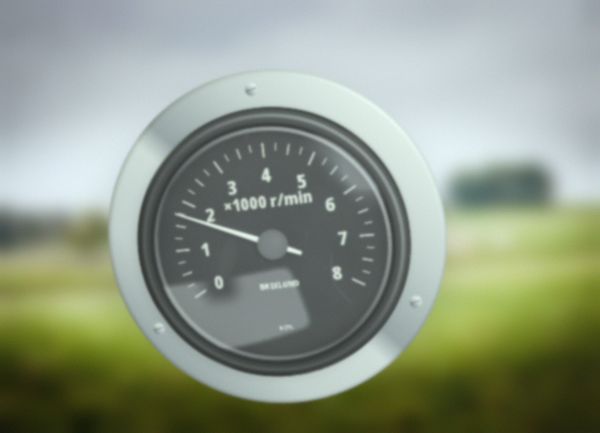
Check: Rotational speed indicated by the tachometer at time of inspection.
1750 rpm
